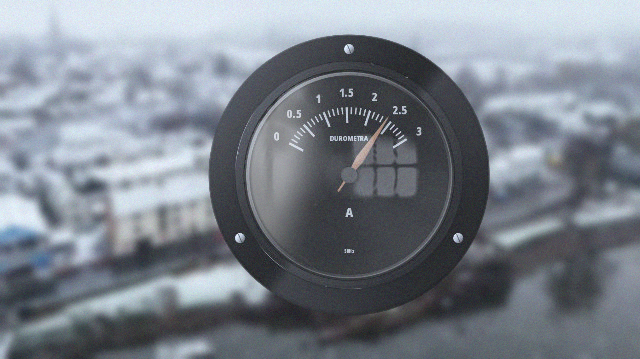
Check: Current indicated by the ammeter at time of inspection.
2.4 A
